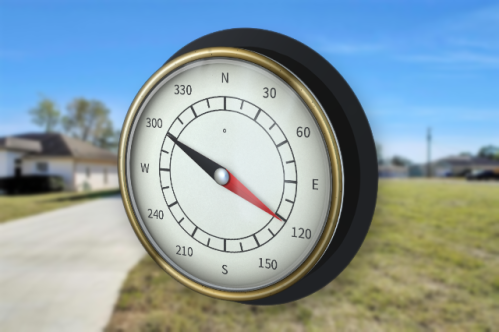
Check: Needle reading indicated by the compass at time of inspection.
120 °
